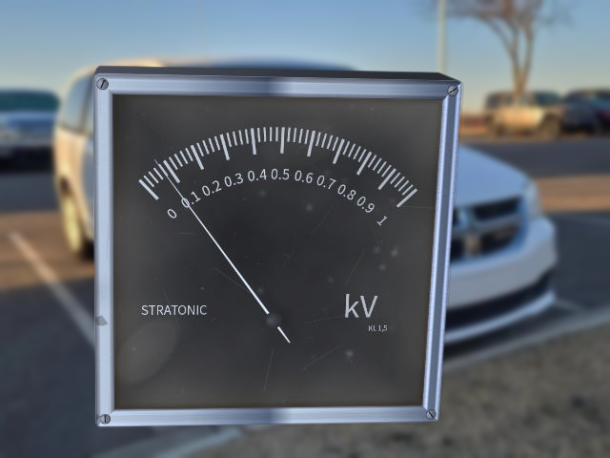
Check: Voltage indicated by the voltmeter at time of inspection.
0.08 kV
